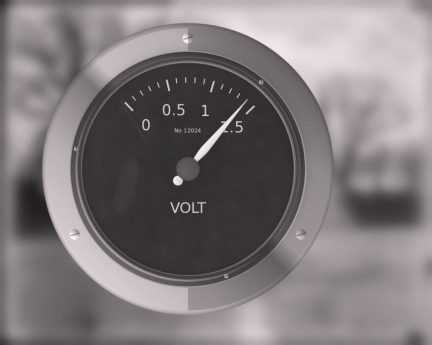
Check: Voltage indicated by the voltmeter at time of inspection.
1.4 V
